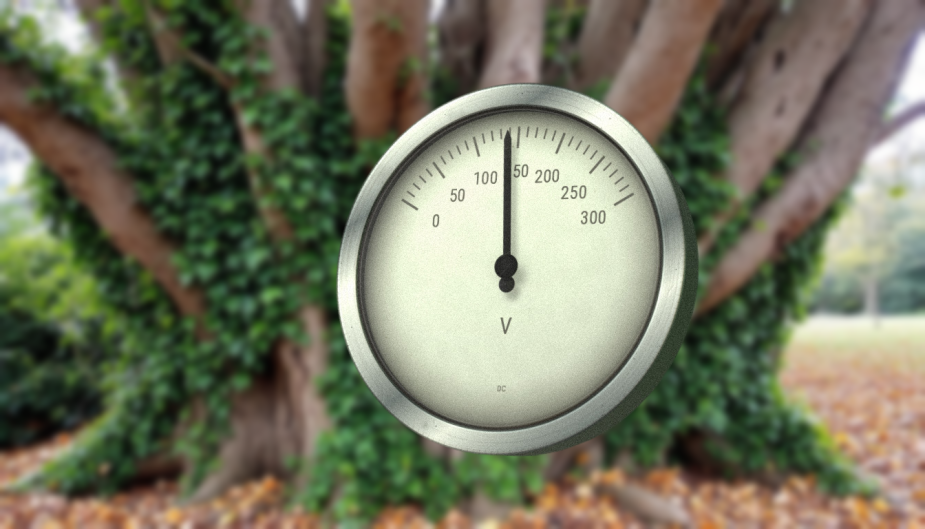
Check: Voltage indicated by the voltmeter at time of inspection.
140 V
